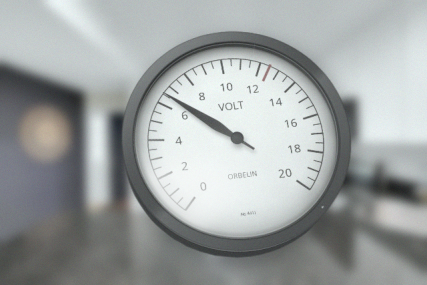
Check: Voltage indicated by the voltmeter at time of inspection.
6.5 V
